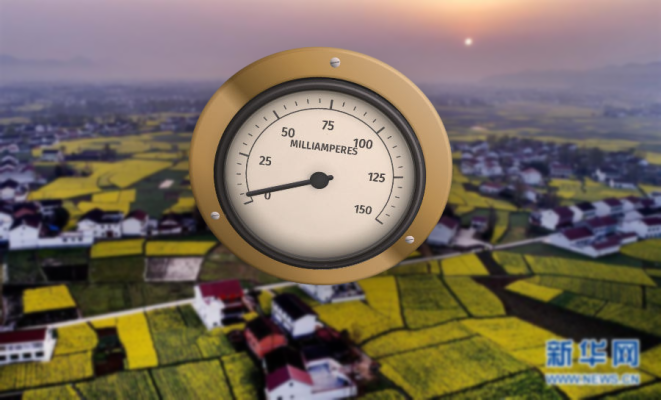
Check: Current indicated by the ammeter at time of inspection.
5 mA
